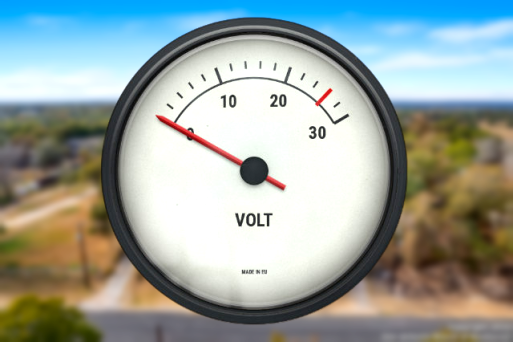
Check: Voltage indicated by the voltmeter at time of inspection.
0 V
